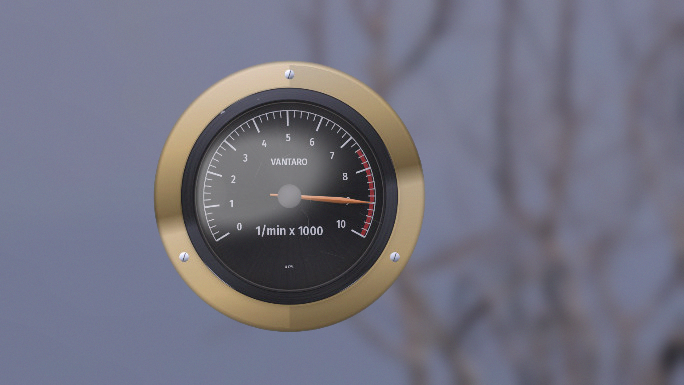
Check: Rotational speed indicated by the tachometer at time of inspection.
9000 rpm
